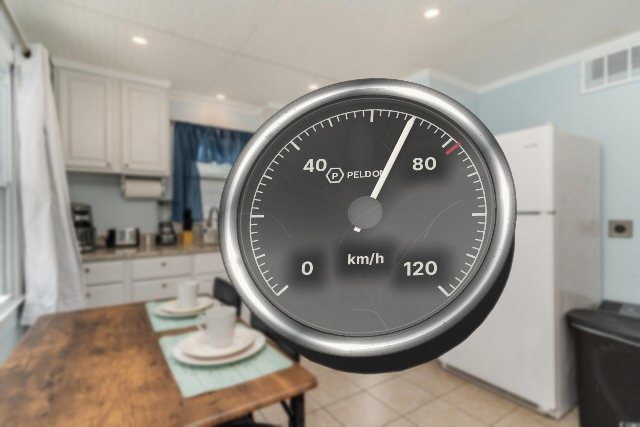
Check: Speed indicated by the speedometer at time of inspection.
70 km/h
